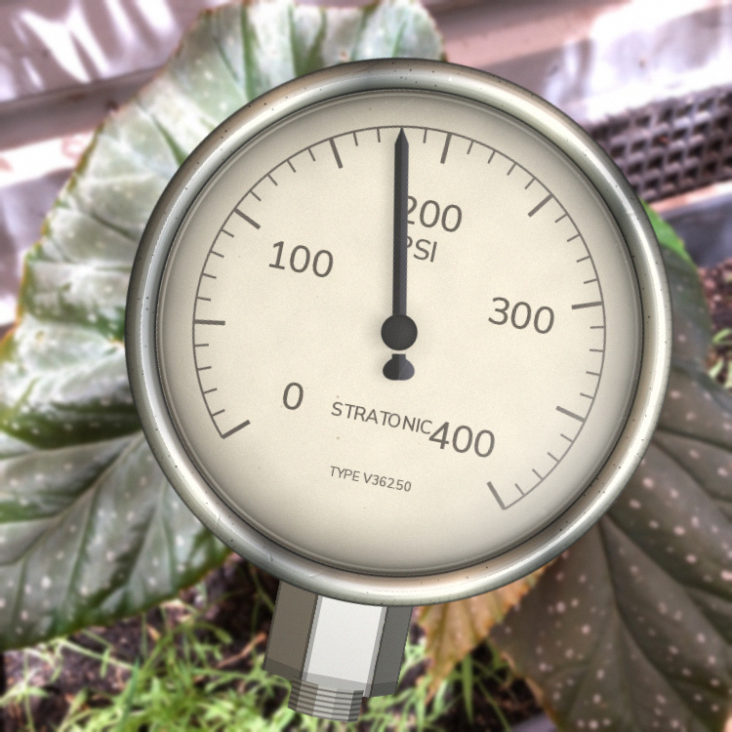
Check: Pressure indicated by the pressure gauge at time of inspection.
180 psi
